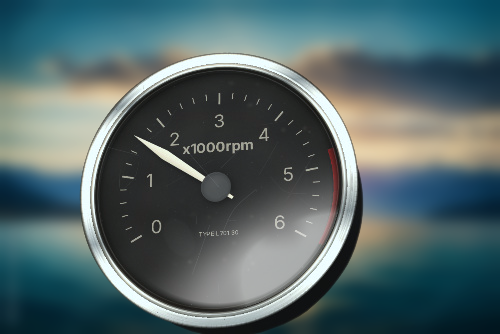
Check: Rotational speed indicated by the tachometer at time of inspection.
1600 rpm
